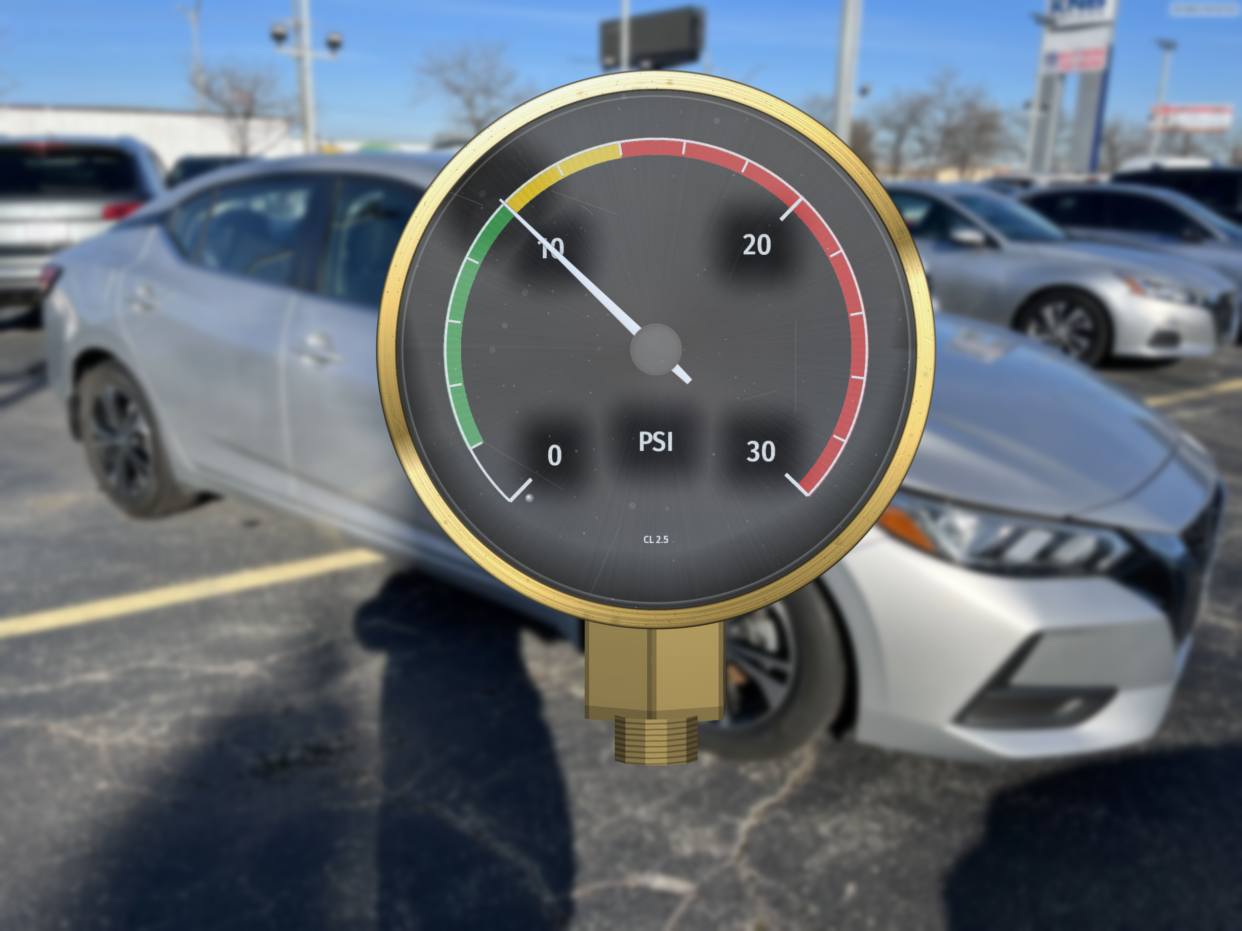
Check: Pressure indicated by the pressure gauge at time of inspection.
10 psi
